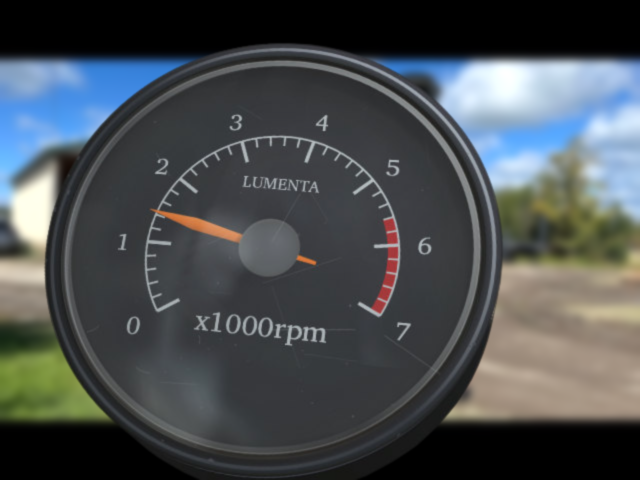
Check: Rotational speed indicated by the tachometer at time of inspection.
1400 rpm
